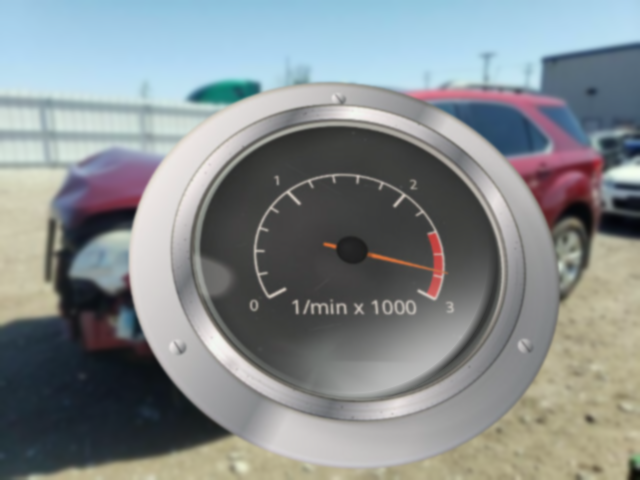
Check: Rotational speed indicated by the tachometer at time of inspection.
2800 rpm
